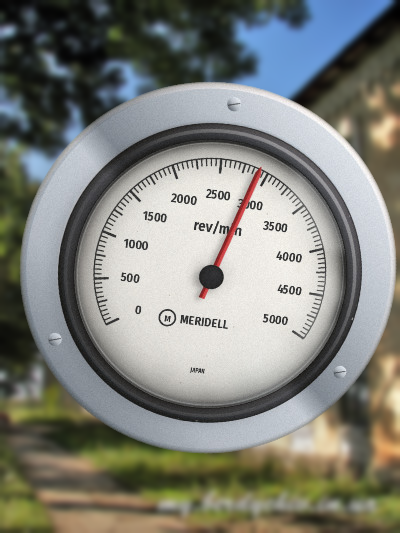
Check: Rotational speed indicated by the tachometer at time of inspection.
2900 rpm
